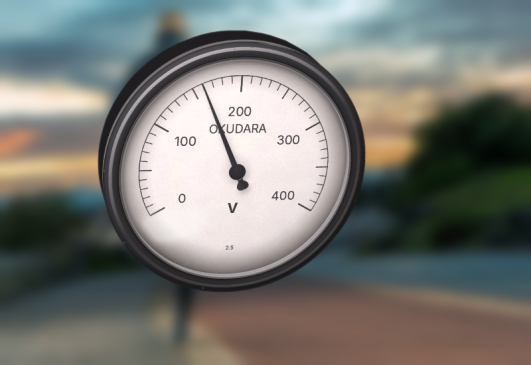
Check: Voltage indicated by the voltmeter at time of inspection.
160 V
